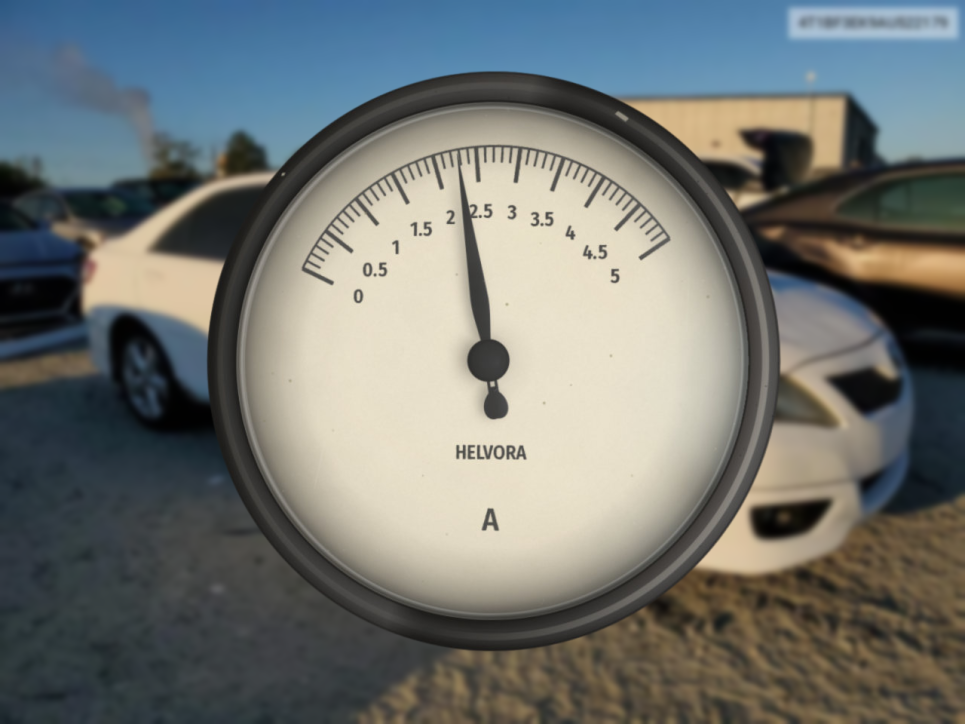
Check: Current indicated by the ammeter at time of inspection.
2.3 A
